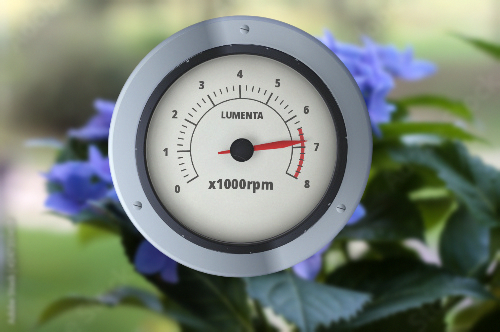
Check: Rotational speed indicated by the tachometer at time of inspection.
6800 rpm
